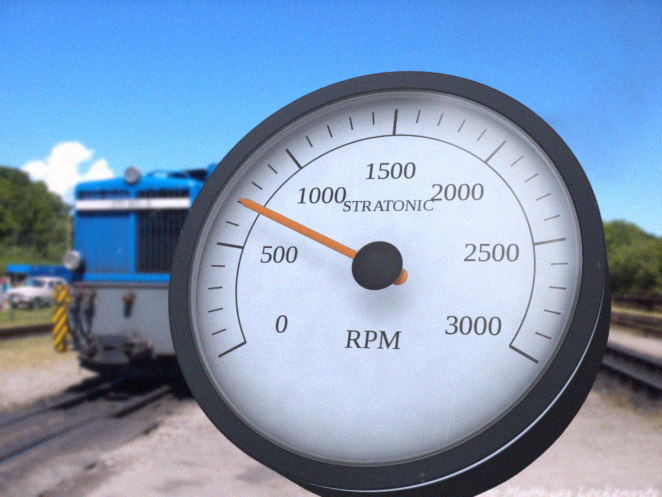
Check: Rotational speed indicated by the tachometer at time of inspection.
700 rpm
